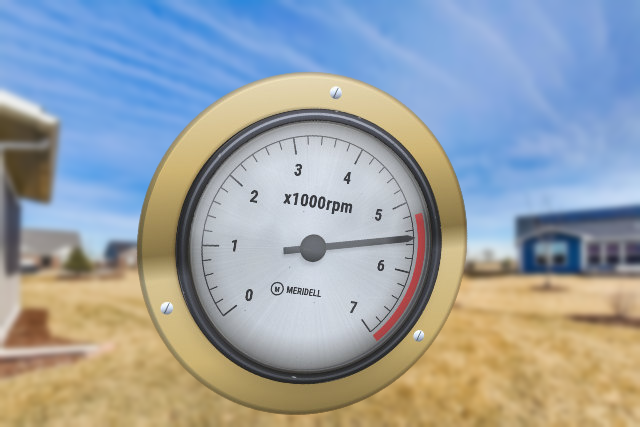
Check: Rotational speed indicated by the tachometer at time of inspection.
5500 rpm
